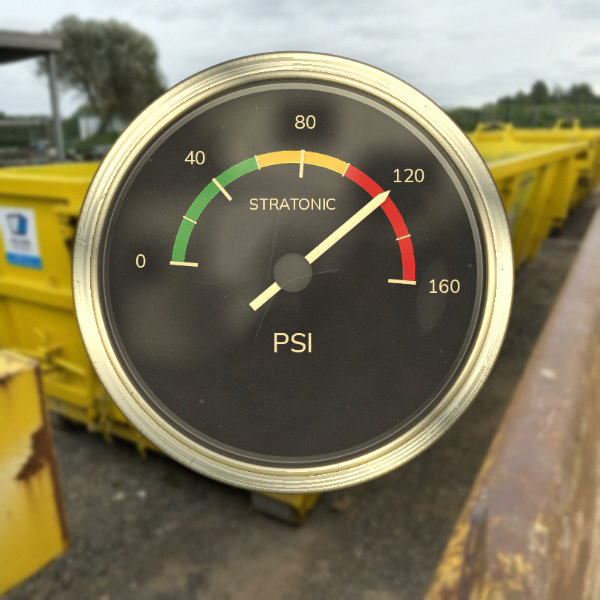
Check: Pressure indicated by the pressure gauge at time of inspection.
120 psi
